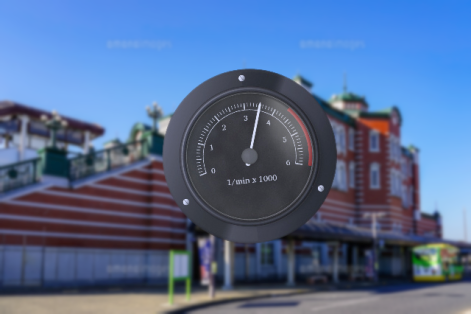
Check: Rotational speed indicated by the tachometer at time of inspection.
3500 rpm
